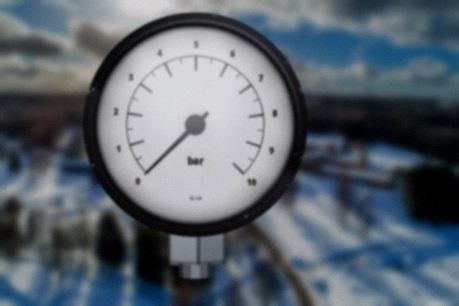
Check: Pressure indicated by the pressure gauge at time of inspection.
0 bar
